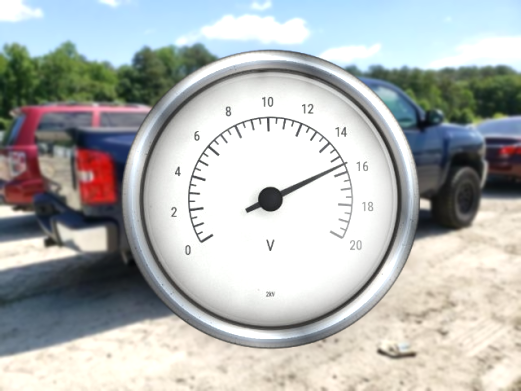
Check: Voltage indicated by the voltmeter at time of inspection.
15.5 V
